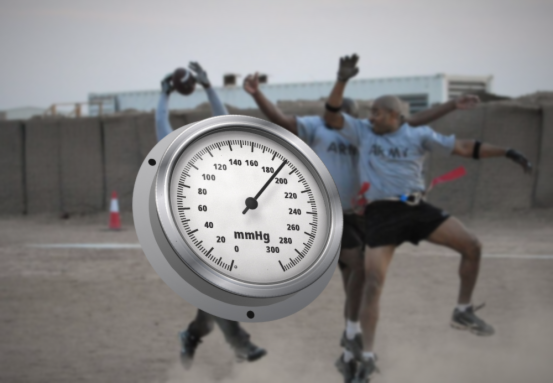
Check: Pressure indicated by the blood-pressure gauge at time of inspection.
190 mmHg
